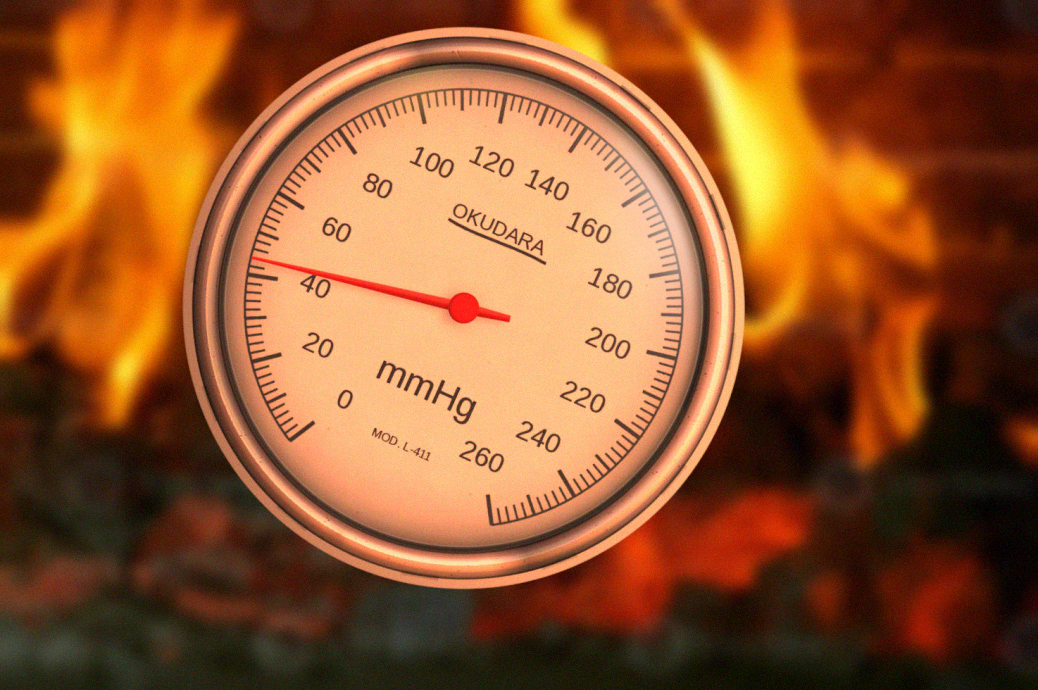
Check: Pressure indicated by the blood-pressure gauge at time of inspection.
44 mmHg
